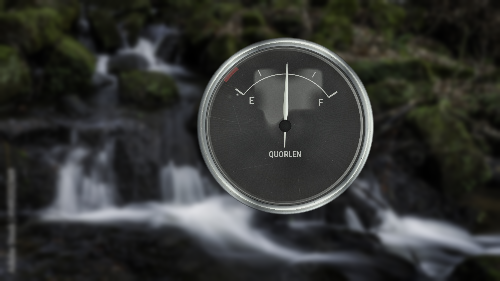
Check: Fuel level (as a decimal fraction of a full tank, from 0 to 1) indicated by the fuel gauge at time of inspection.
0.5
